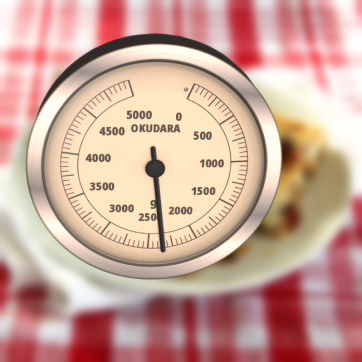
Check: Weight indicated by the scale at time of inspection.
2350 g
